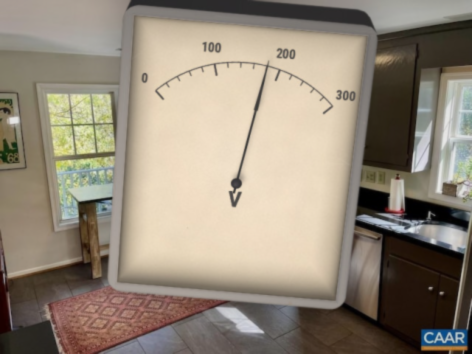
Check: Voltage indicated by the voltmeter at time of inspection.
180 V
